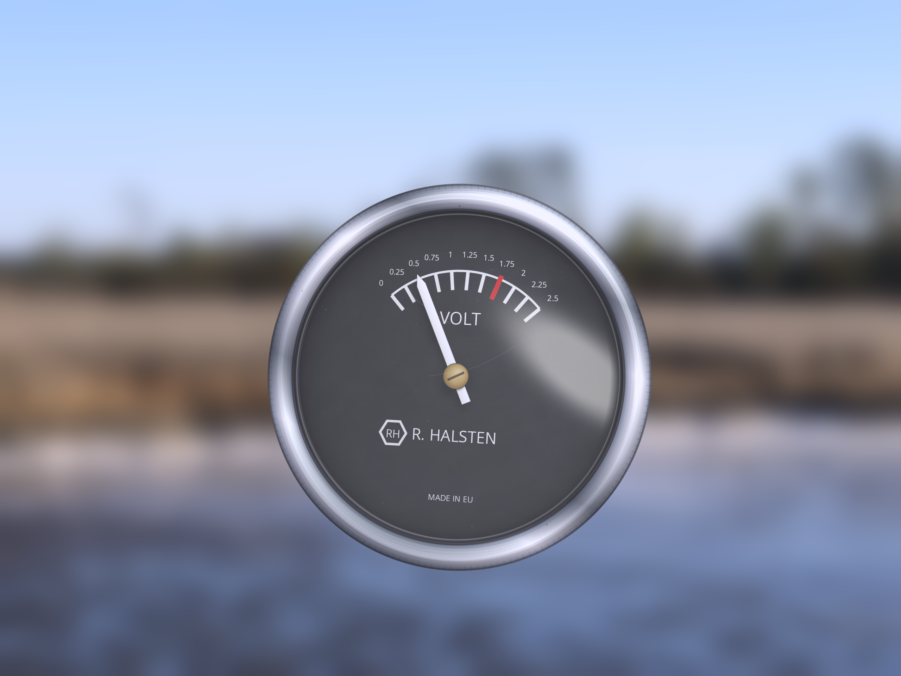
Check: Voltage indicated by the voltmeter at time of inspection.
0.5 V
